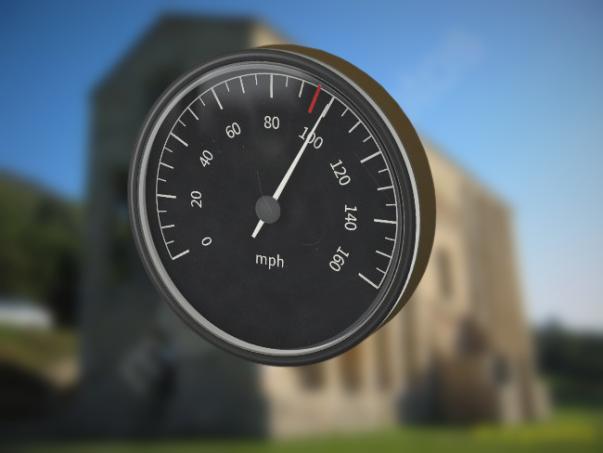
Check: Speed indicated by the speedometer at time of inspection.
100 mph
